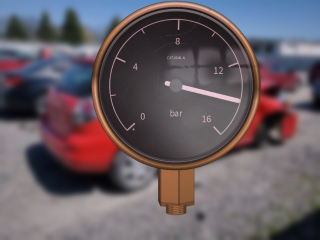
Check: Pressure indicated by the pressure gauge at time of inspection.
14 bar
